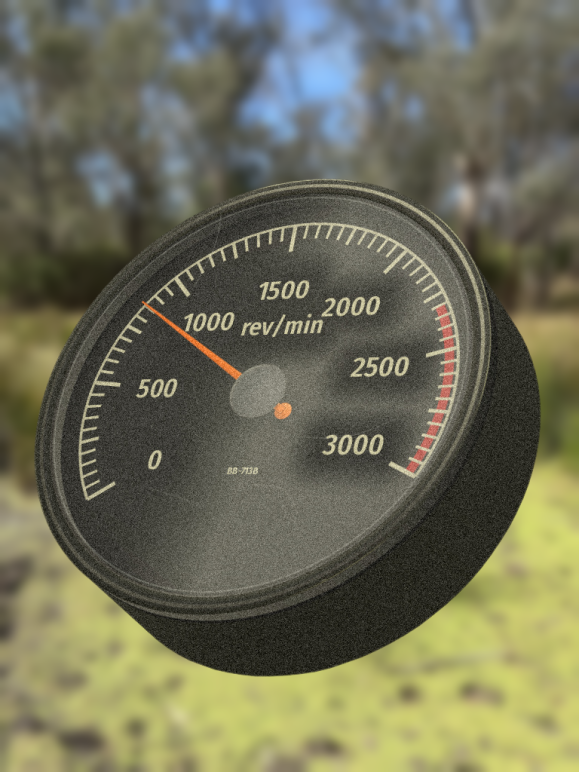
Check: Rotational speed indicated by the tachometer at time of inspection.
850 rpm
